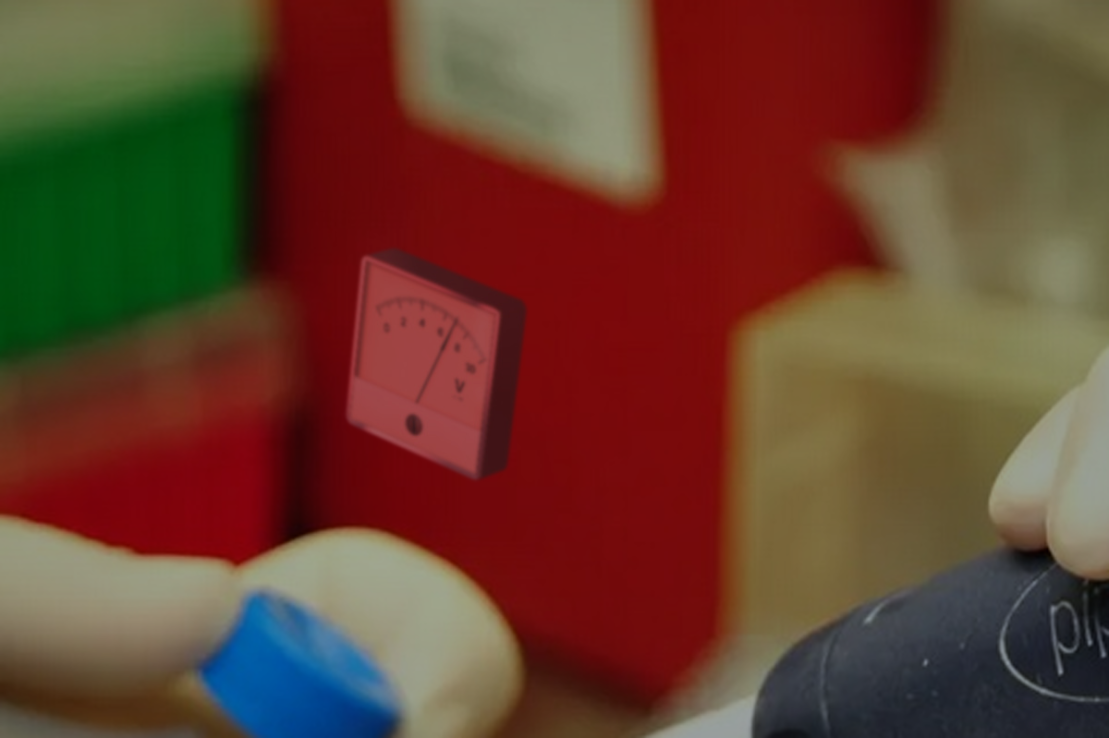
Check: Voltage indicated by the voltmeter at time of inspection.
7 V
